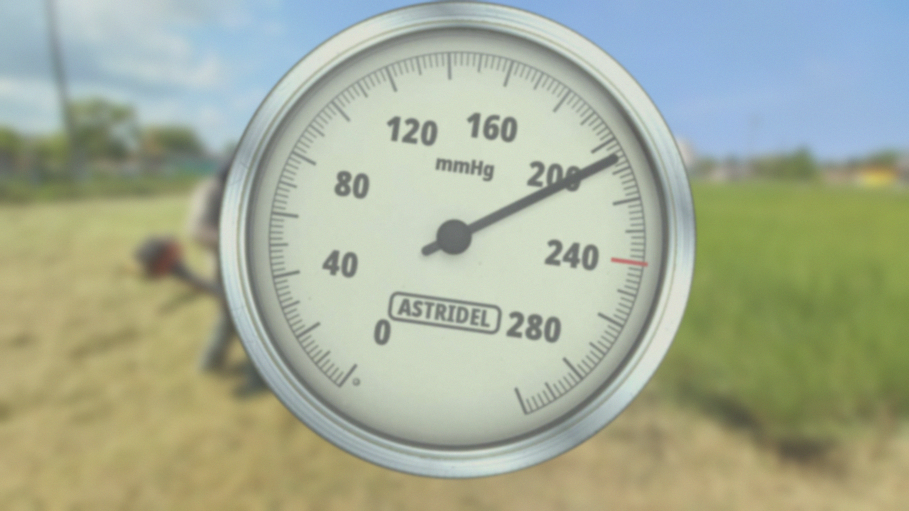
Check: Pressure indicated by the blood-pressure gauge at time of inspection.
206 mmHg
